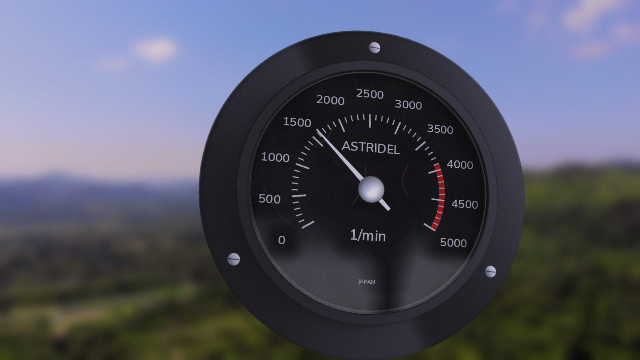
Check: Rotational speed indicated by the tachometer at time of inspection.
1600 rpm
